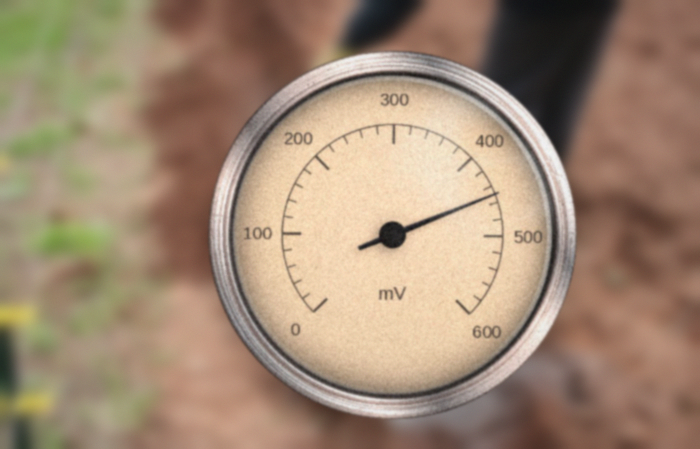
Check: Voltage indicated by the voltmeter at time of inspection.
450 mV
